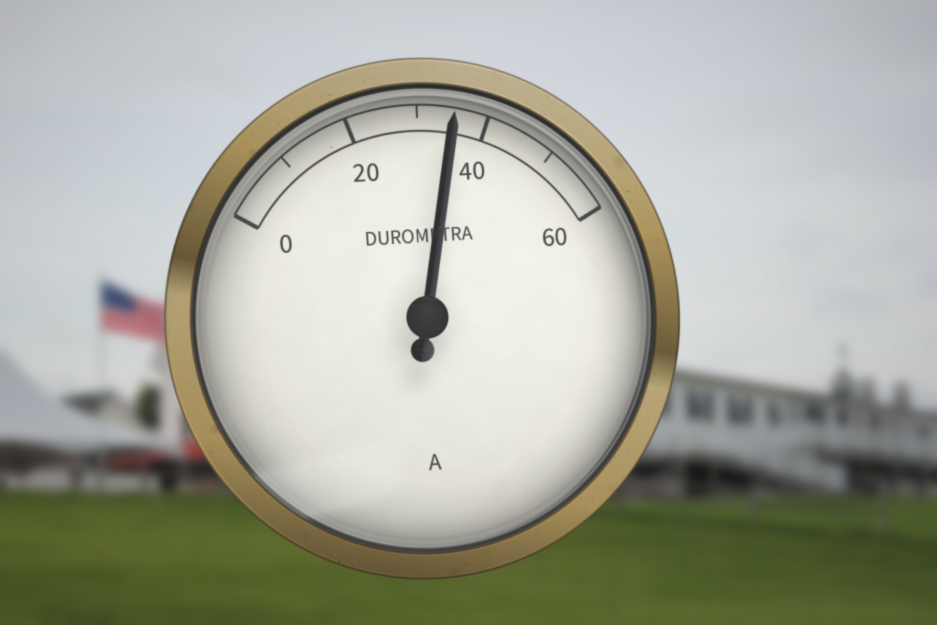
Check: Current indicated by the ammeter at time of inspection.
35 A
